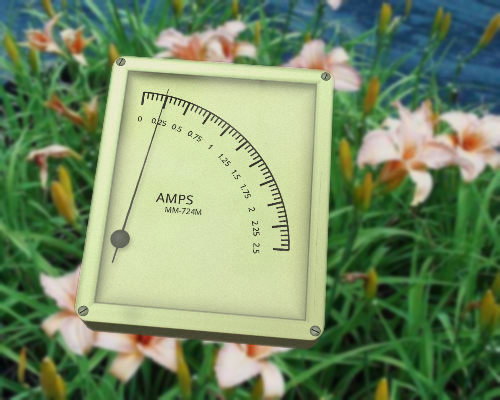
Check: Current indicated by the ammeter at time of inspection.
0.25 A
